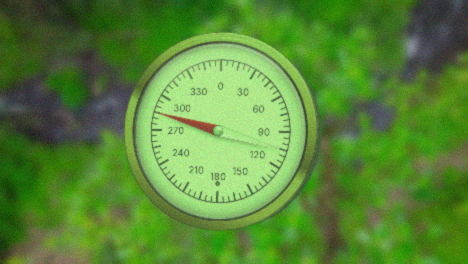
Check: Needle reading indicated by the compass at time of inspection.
285 °
